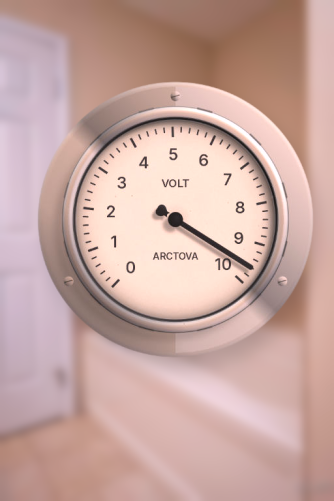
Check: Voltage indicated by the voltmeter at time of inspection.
9.6 V
